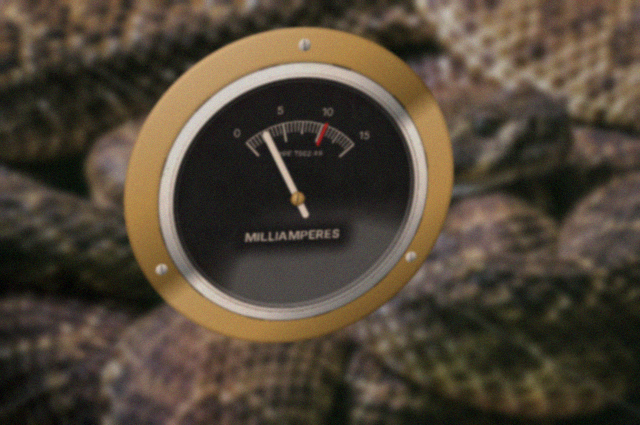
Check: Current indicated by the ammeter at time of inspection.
2.5 mA
